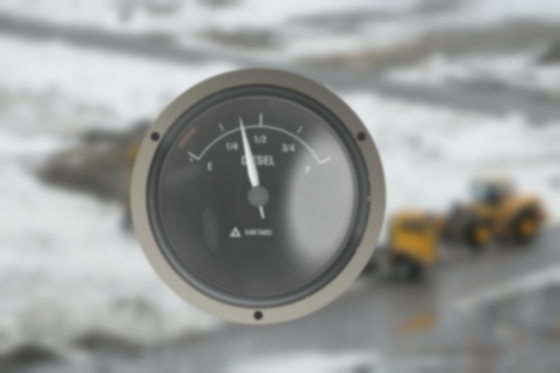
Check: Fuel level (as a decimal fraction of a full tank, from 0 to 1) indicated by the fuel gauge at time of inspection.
0.375
